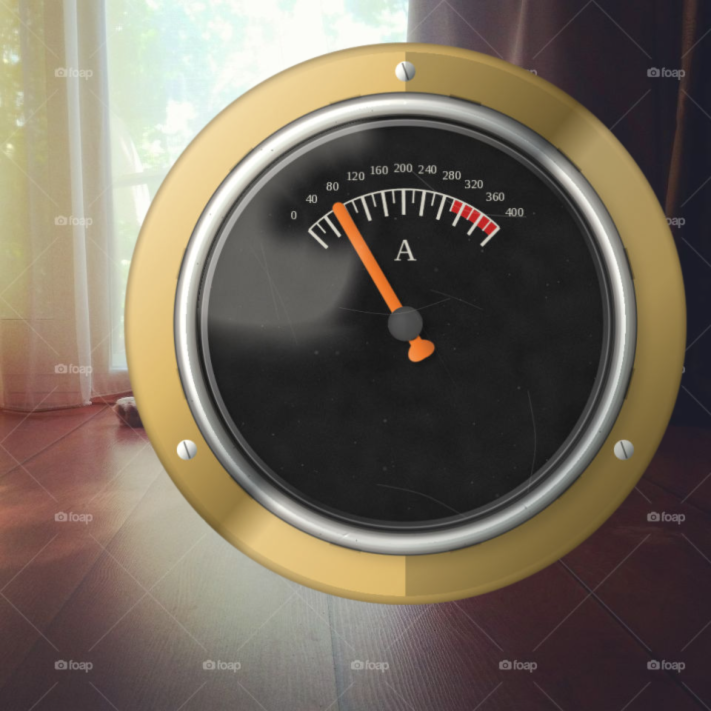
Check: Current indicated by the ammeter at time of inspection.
70 A
